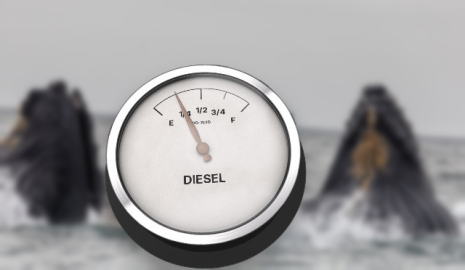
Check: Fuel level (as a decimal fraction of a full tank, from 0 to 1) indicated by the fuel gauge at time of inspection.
0.25
